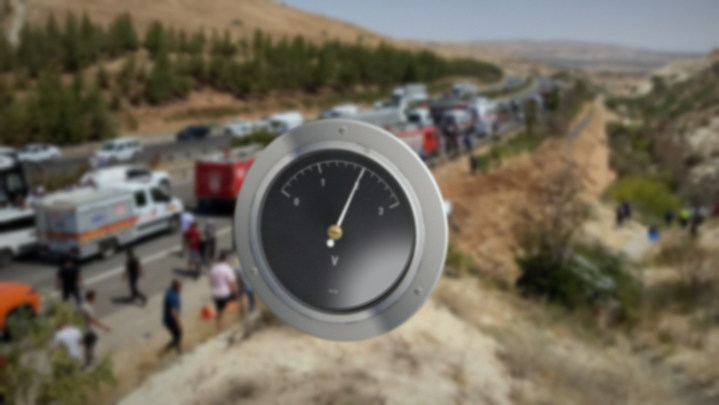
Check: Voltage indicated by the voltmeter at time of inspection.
2 V
